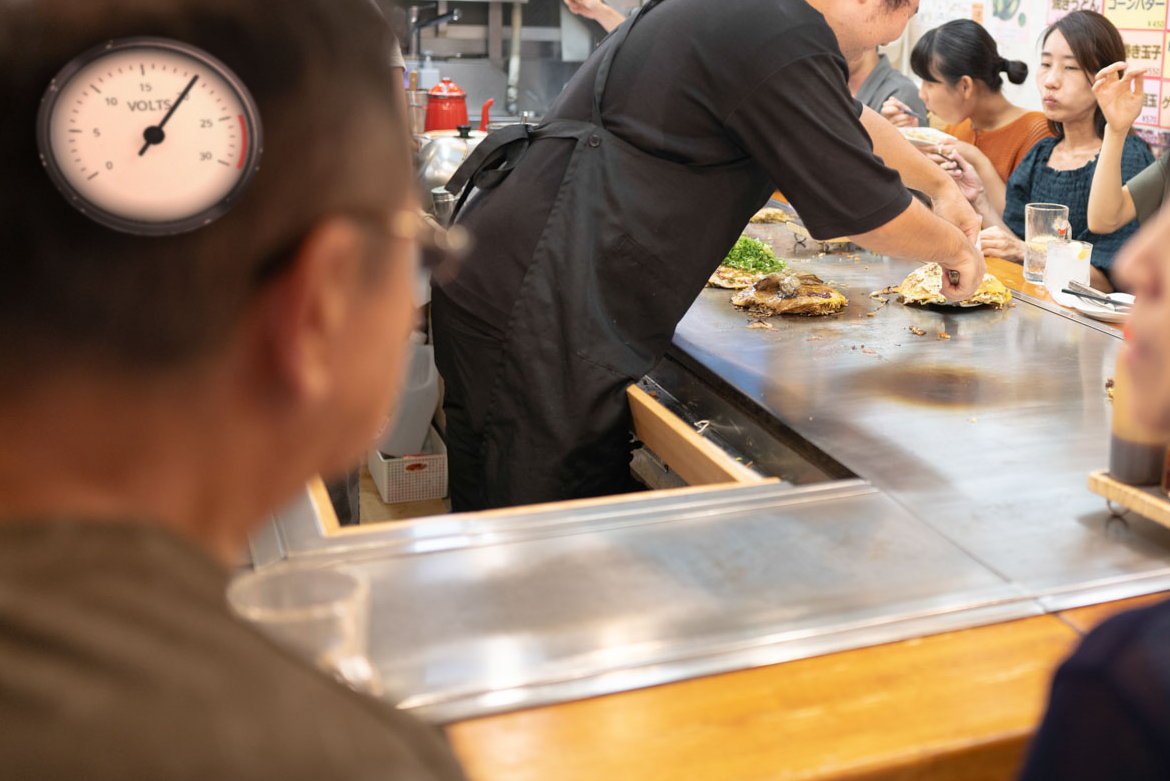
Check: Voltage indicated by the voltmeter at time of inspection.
20 V
